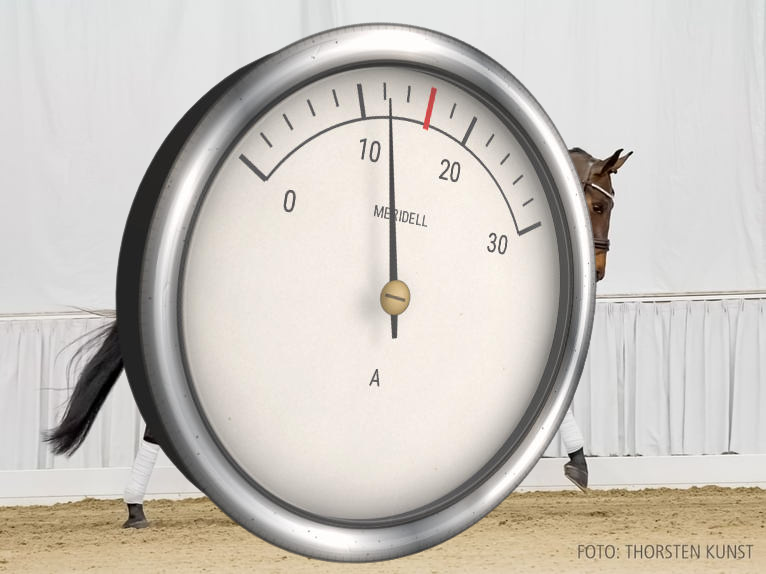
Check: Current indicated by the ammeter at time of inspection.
12 A
